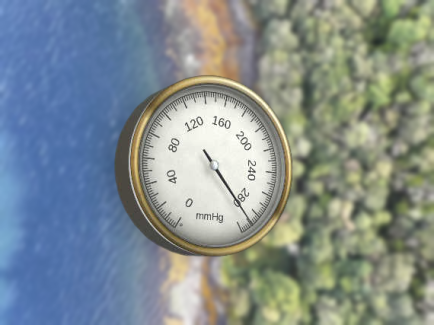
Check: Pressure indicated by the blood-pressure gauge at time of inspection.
290 mmHg
